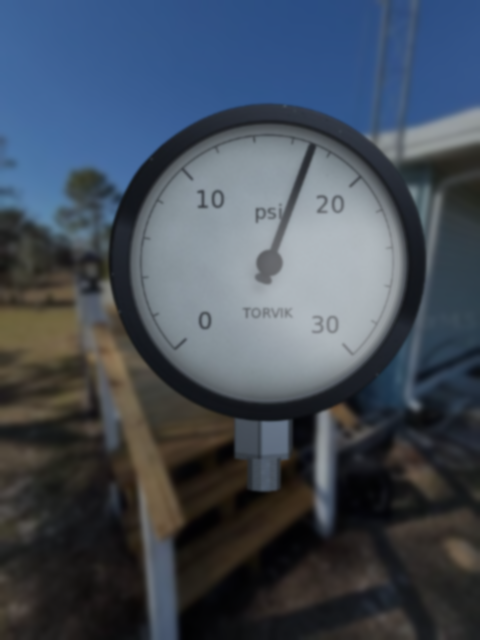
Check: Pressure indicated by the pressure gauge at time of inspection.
17 psi
